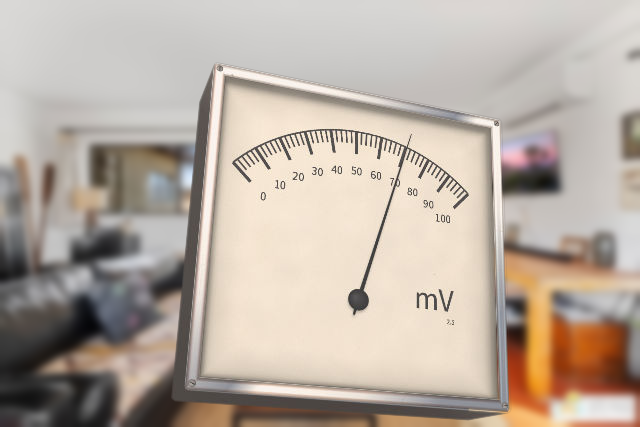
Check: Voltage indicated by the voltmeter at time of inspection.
70 mV
